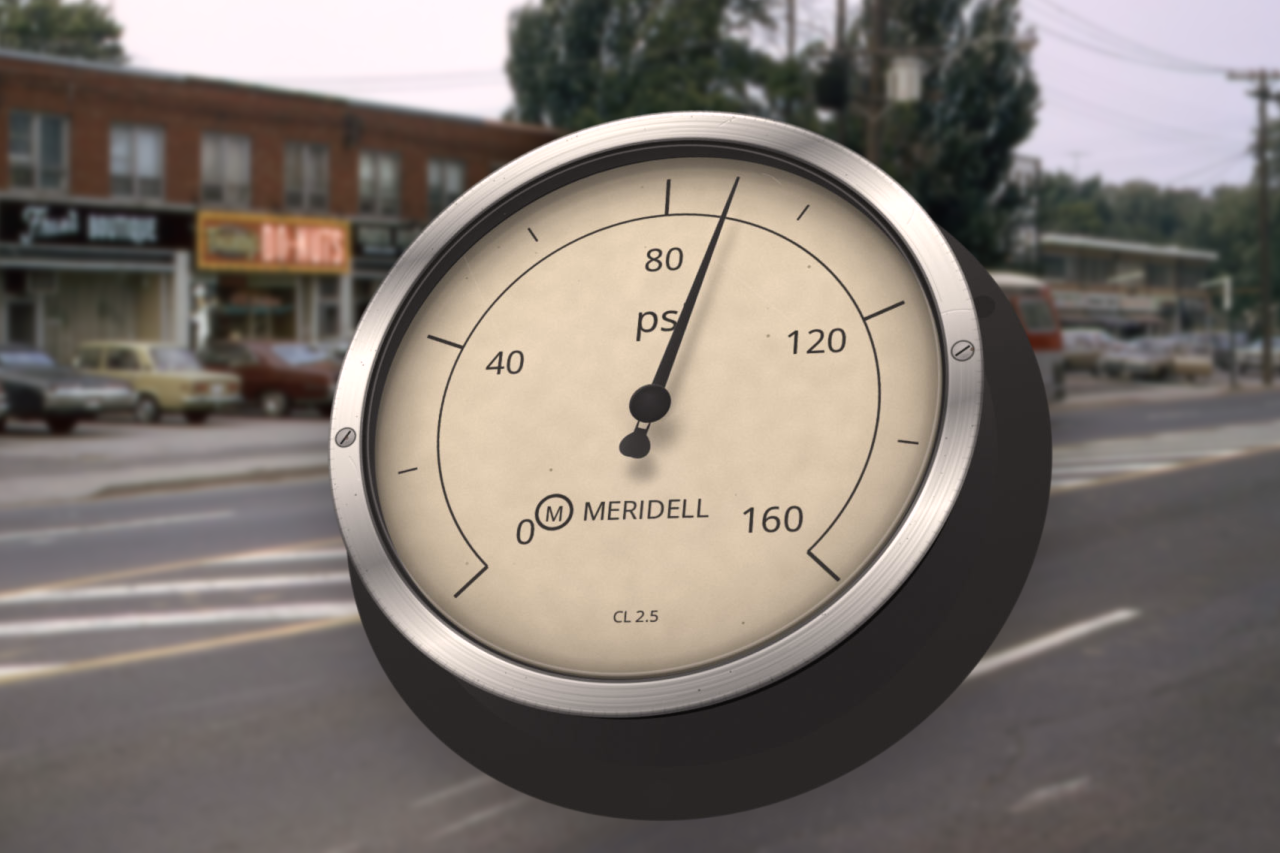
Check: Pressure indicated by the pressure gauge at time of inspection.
90 psi
